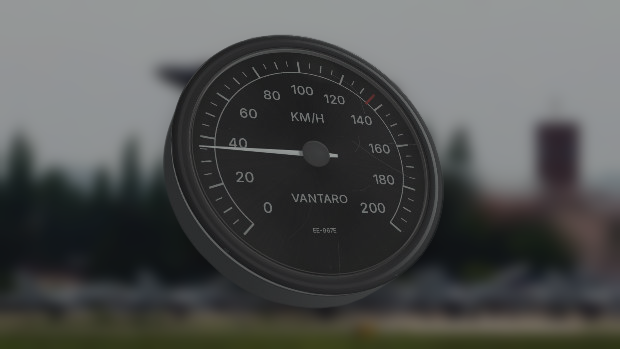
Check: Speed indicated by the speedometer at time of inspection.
35 km/h
